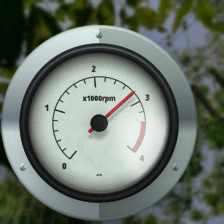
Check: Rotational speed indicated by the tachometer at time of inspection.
2800 rpm
